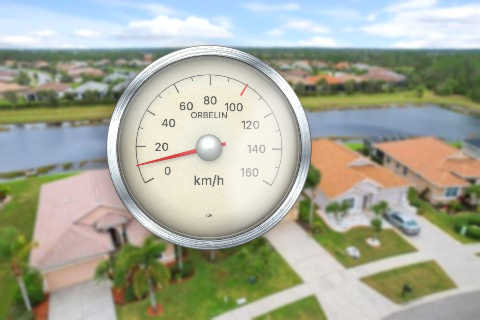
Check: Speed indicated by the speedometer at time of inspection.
10 km/h
